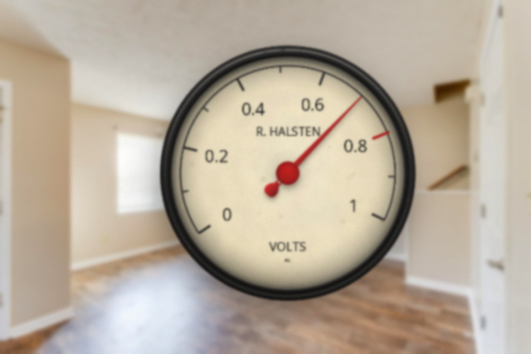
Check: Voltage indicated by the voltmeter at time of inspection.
0.7 V
